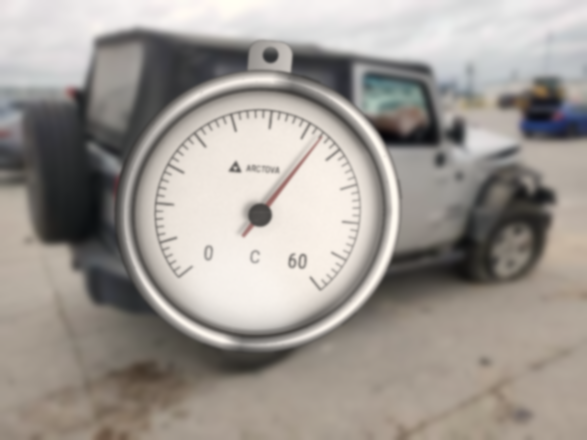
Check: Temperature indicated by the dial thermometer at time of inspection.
37 °C
